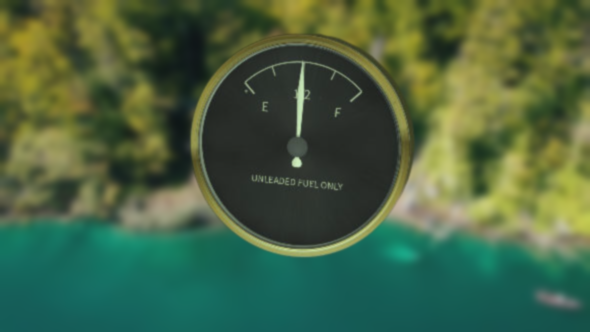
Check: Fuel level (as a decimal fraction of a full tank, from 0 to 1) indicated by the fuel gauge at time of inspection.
0.5
